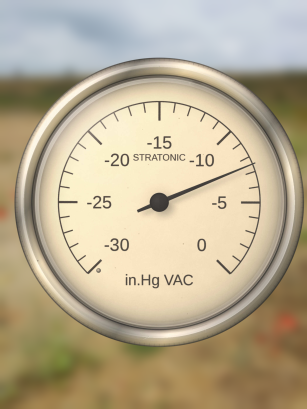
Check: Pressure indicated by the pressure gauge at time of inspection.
-7.5 inHg
